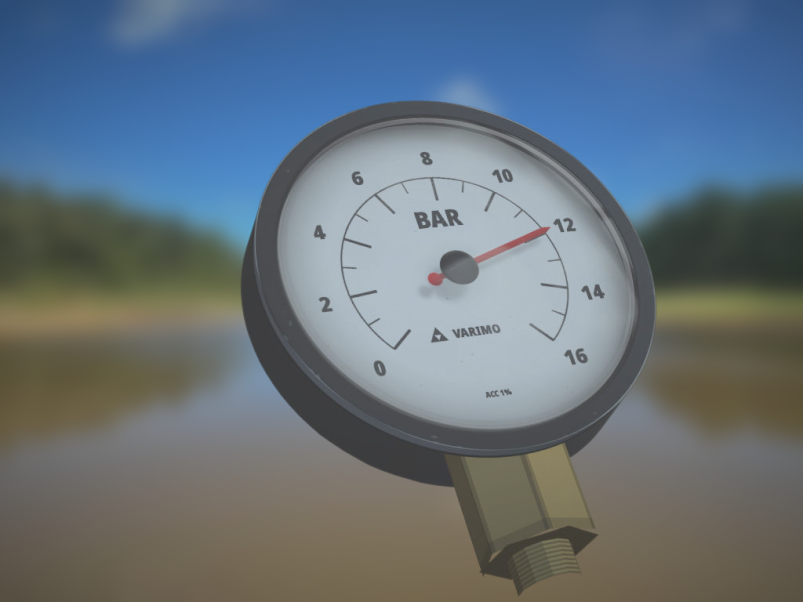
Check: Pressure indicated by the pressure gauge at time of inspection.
12 bar
